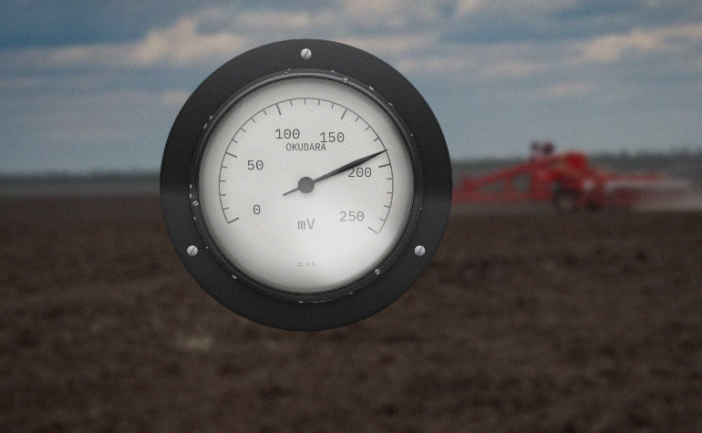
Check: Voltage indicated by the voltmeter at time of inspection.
190 mV
